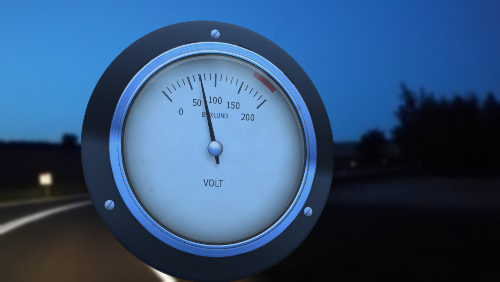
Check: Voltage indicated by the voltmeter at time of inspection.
70 V
